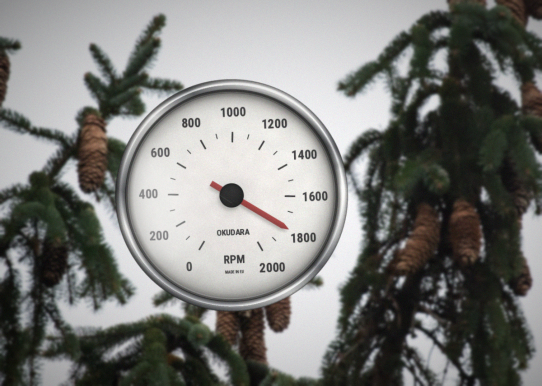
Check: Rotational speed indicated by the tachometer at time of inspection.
1800 rpm
